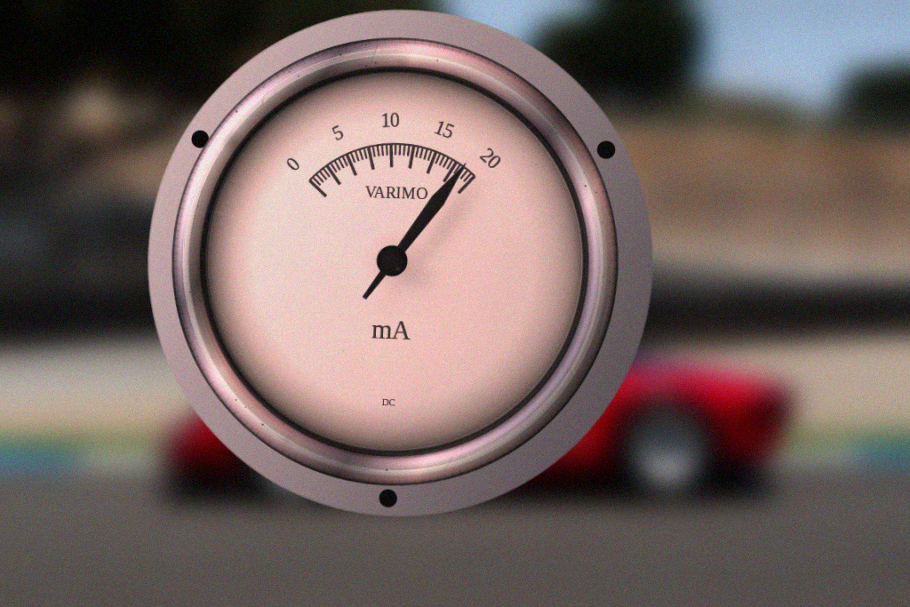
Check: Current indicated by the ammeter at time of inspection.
18.5 mA
